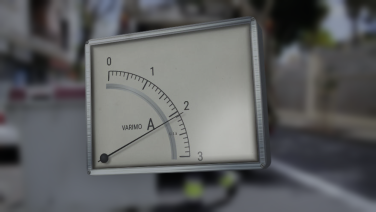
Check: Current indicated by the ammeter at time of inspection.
2.1 A
